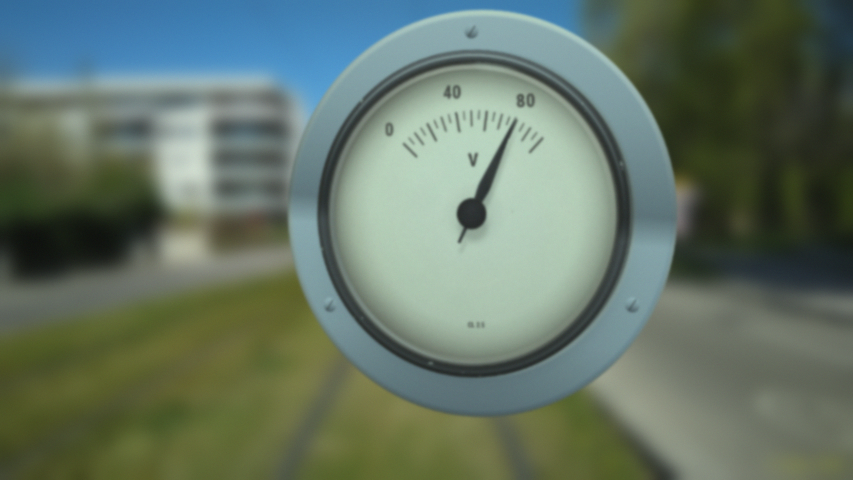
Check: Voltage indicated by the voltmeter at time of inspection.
80 V
